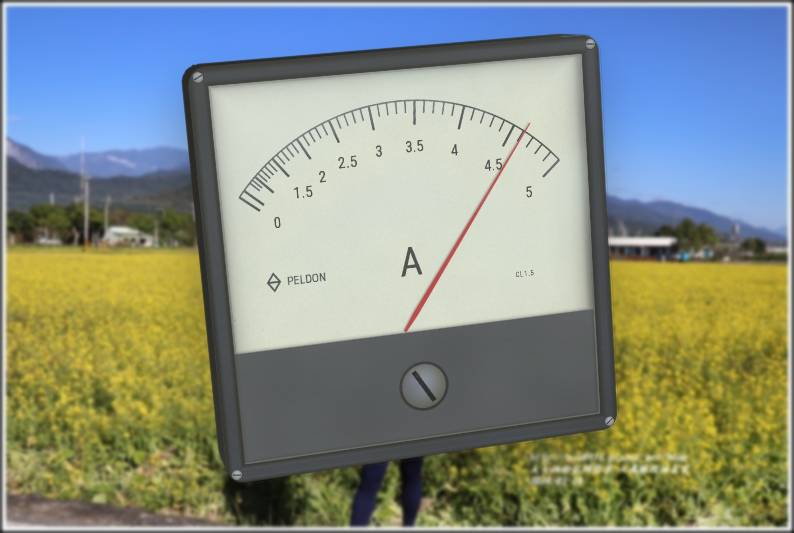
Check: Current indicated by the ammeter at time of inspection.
4.6 A
